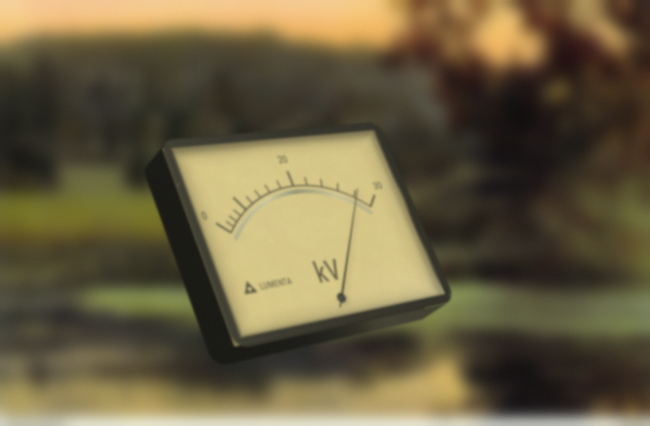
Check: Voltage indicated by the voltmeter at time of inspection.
28 kV
